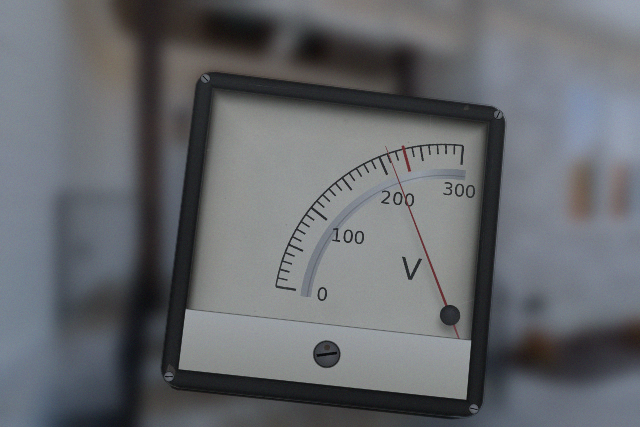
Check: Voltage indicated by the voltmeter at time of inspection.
210 V
